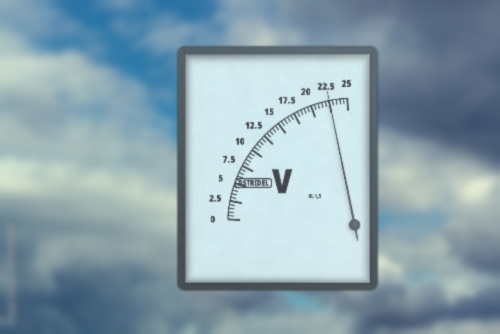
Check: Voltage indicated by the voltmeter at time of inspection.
22.5 V
